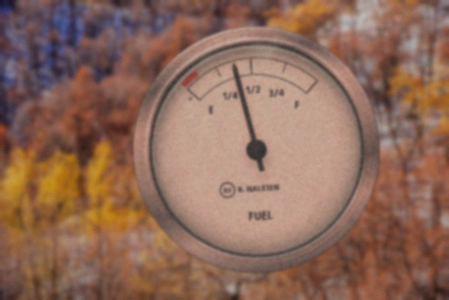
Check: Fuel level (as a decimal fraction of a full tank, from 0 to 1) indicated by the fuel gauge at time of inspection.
0.375
